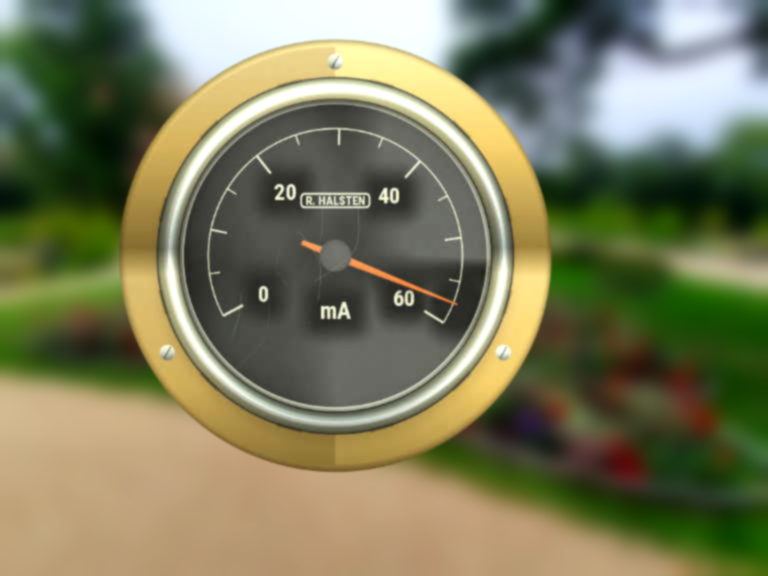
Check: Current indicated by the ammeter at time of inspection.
57.5 mA
